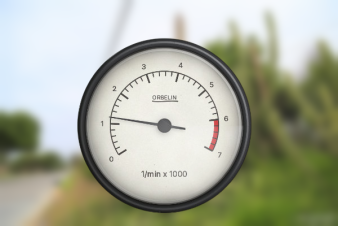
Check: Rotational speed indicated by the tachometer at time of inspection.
1200 rpm
